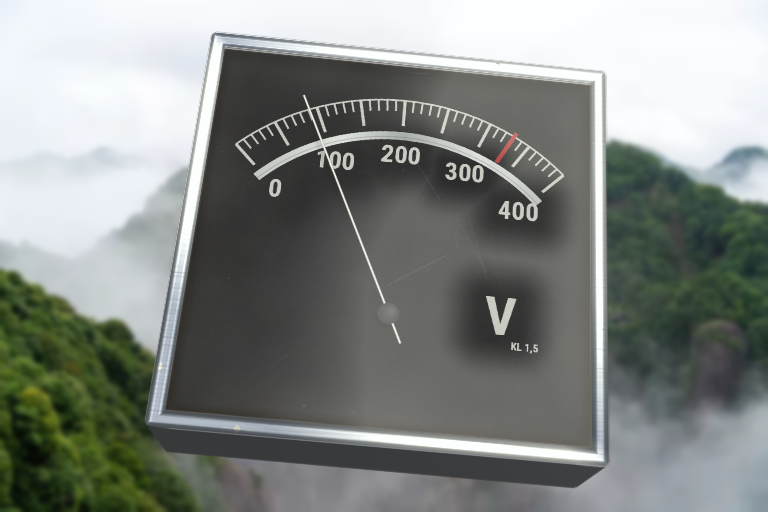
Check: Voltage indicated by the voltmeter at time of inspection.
90 V
